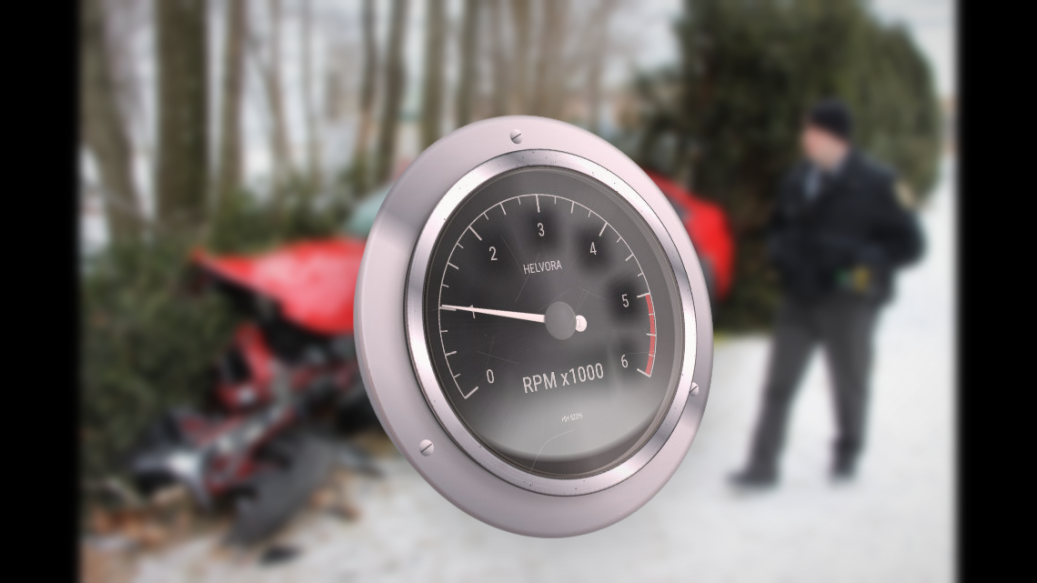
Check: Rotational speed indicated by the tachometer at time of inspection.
1000 rpm
